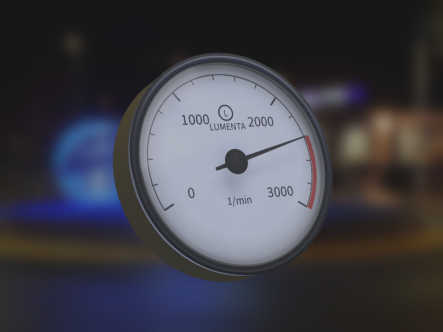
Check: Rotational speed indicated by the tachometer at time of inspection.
2400 rpm
